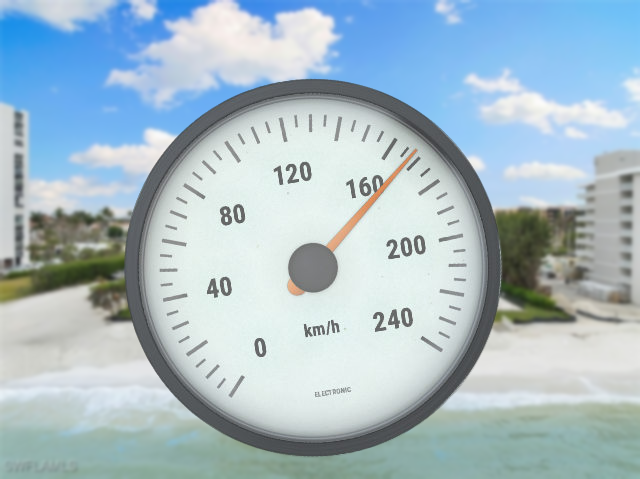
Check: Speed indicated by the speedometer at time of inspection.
167.5 km/h
